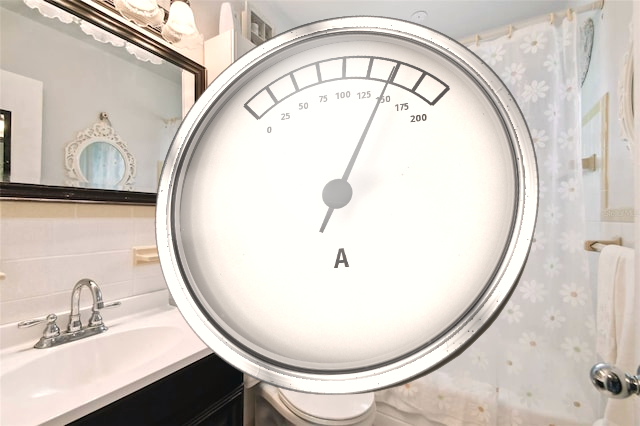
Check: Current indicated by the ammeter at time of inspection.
150 A
